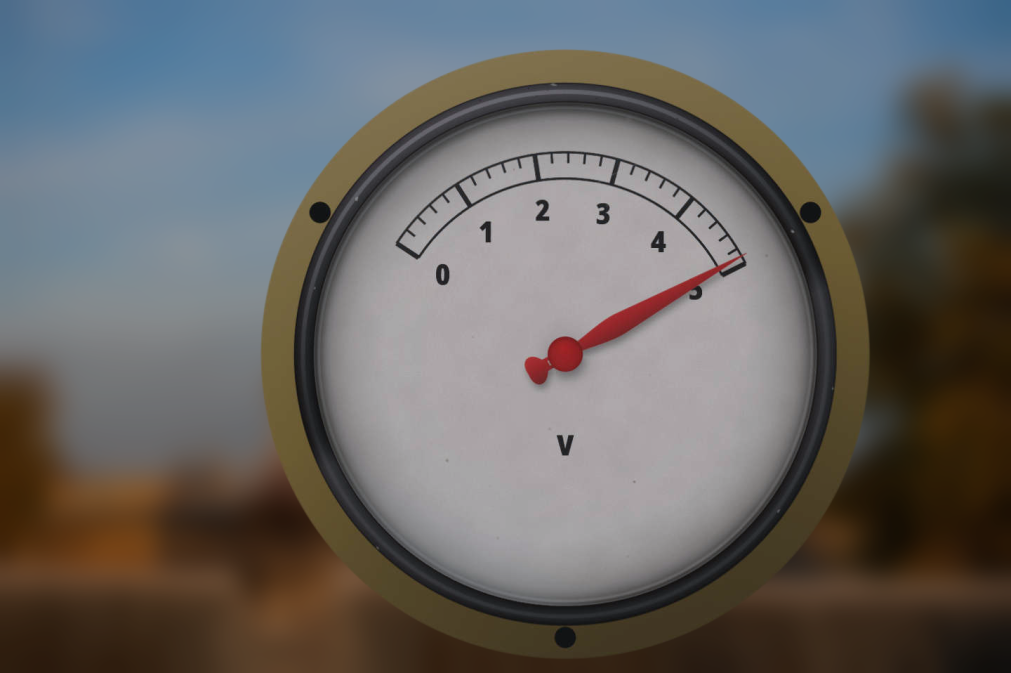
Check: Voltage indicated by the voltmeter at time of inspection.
4.9 V
